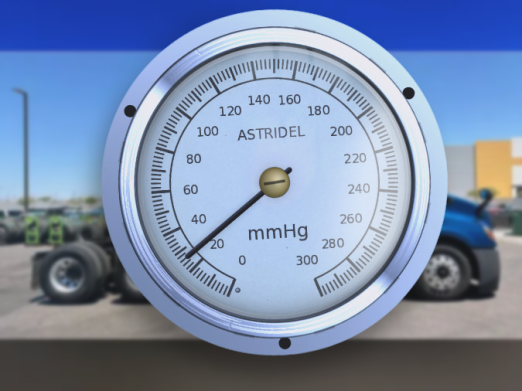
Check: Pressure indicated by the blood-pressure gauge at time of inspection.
26 mmHg
